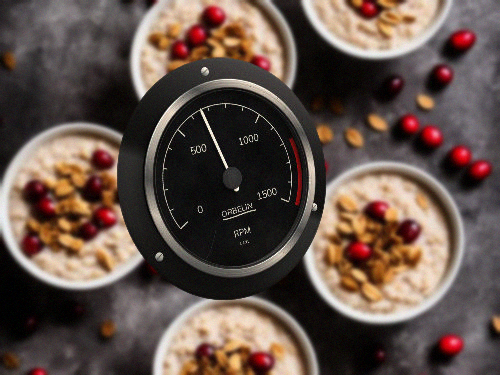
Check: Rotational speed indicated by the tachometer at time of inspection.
650 rpm
